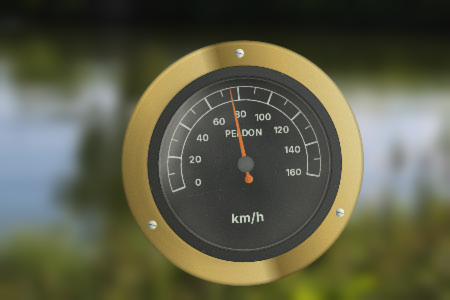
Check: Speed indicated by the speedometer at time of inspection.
75 km/h
